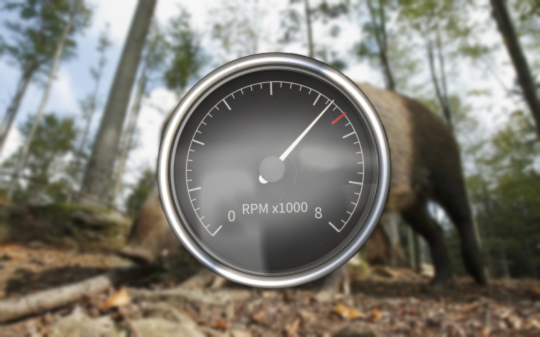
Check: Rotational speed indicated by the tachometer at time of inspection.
5300 rpm
